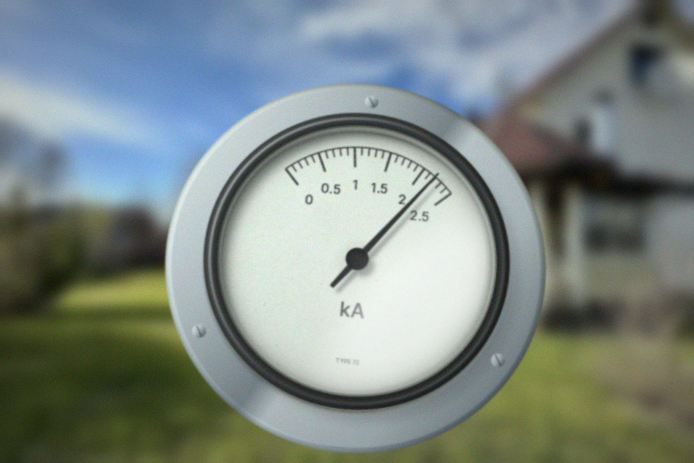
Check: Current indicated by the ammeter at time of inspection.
2.2 kA
